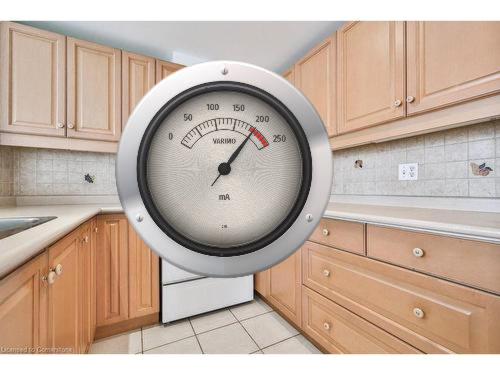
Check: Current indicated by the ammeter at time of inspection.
200 mA
